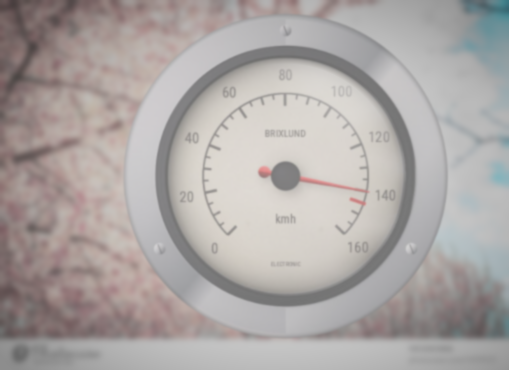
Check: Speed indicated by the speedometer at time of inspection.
140 km/h
